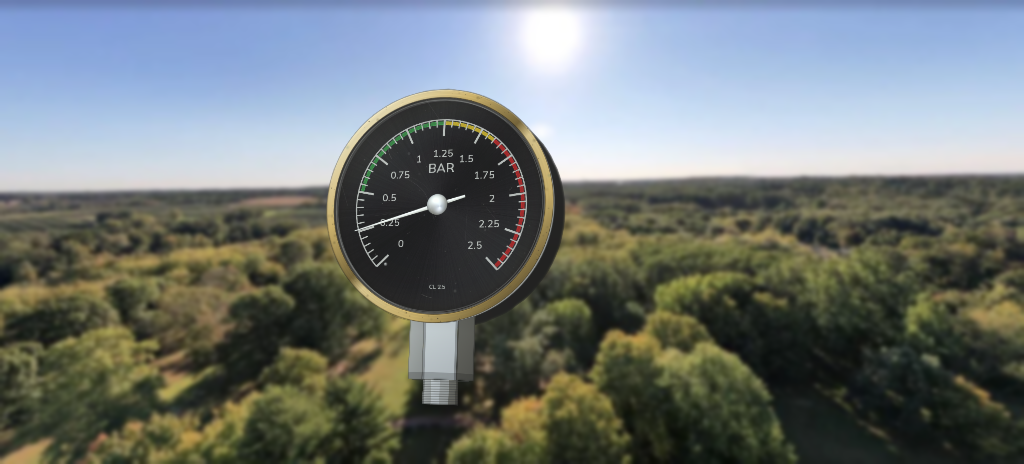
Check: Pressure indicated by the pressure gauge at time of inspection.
0.25 bar
